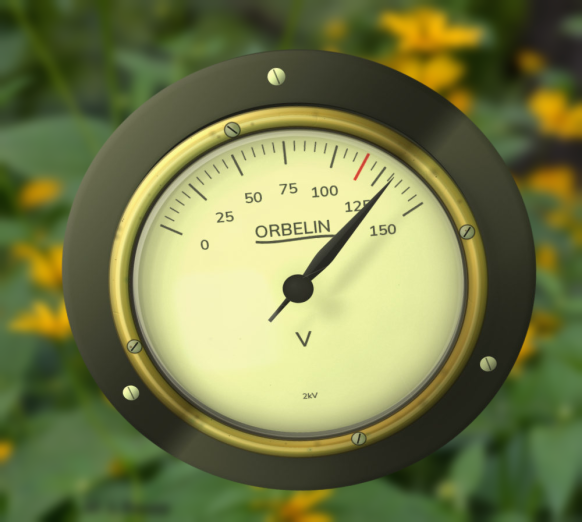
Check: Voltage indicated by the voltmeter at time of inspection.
130 V
